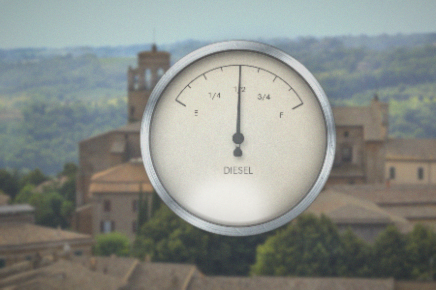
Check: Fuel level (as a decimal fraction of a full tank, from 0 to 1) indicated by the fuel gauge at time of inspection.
0.5
